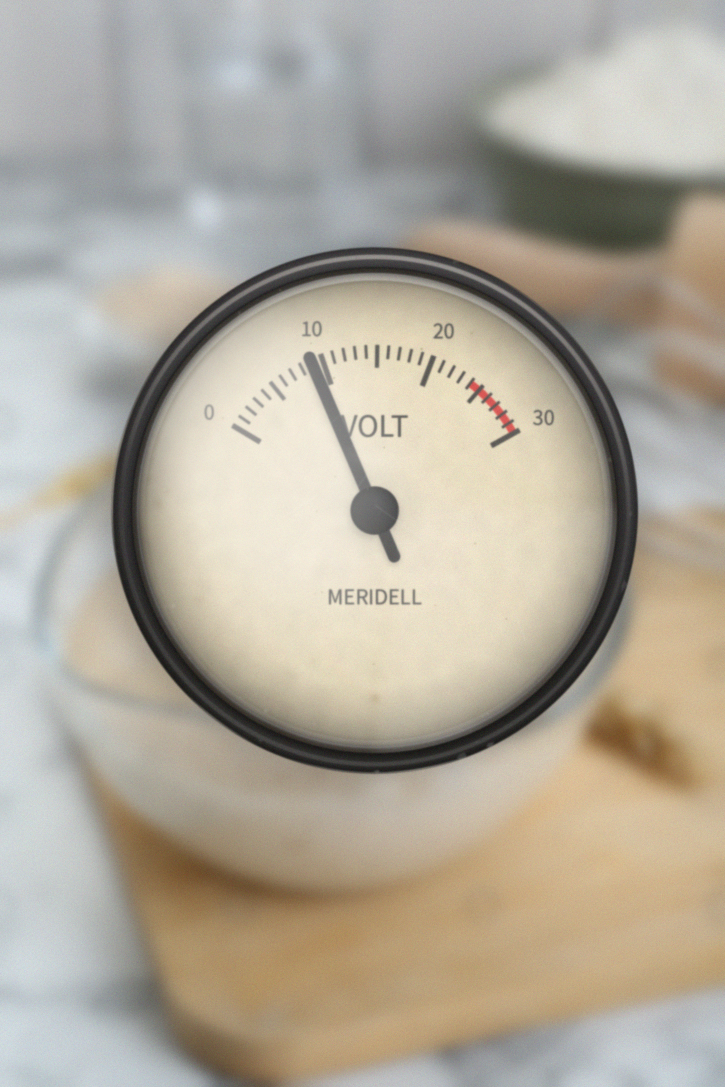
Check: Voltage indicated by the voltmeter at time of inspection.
9 V
